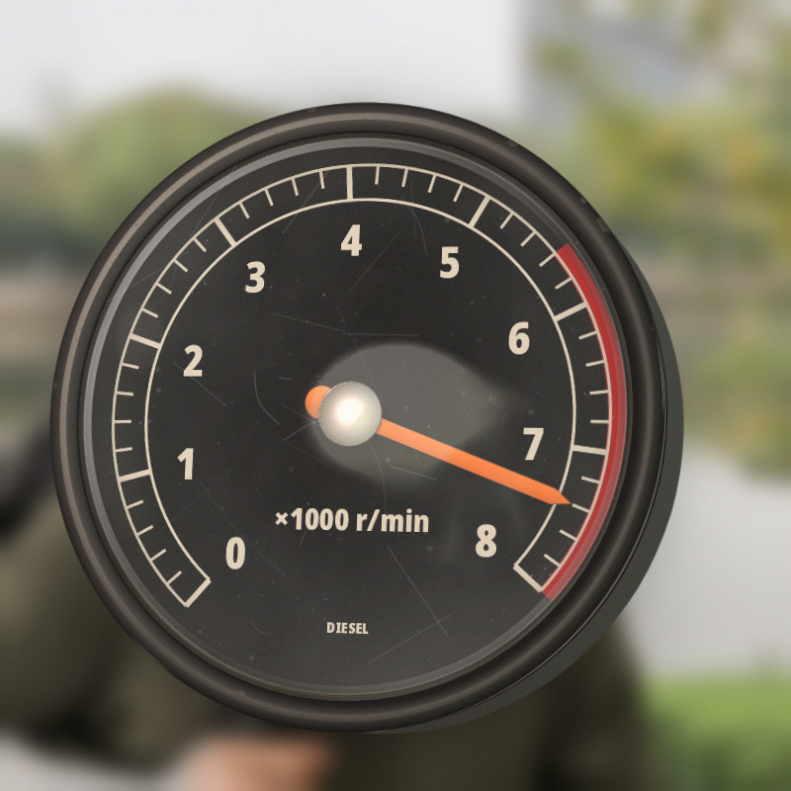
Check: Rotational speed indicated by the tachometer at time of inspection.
7400 rpm
